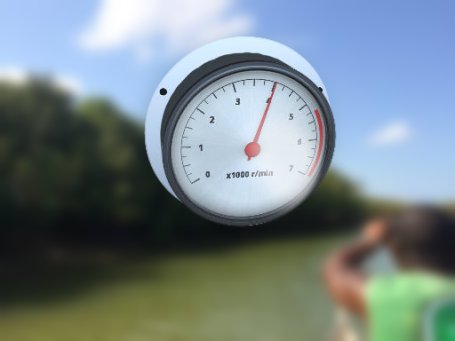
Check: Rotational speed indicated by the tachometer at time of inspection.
4000 rpm
